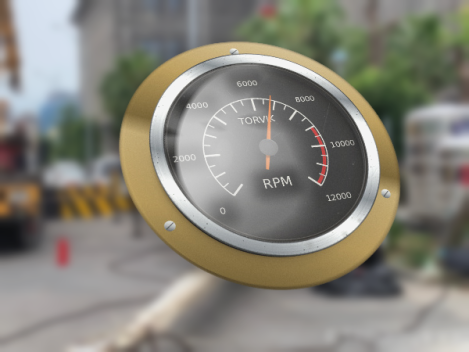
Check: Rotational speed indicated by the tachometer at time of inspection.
6750 rpm
